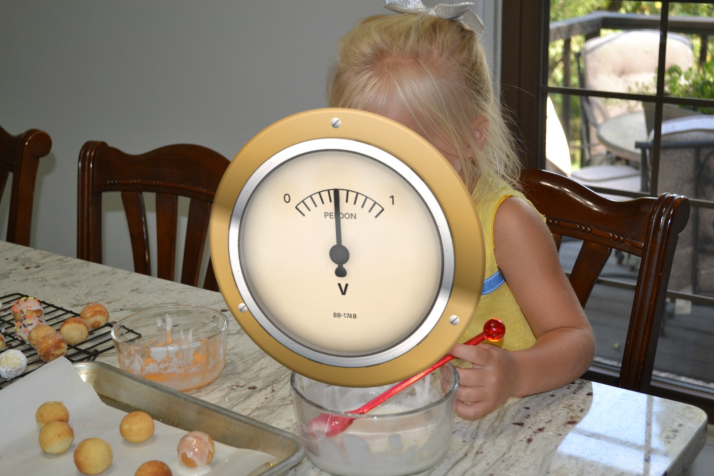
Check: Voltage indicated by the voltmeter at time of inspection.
0.5 V
